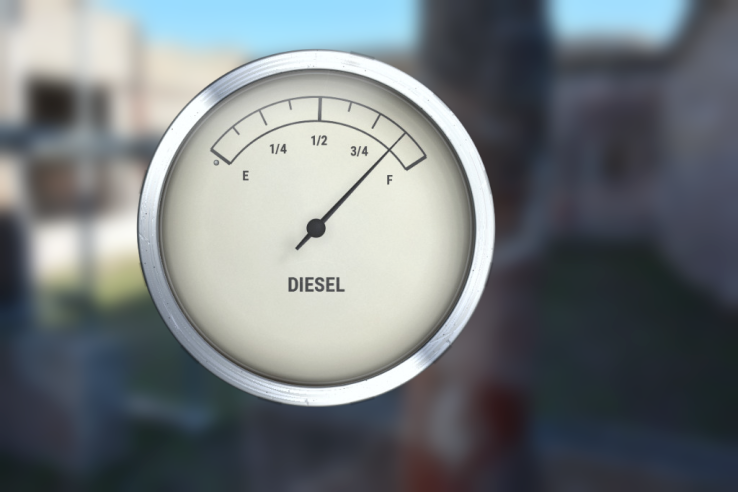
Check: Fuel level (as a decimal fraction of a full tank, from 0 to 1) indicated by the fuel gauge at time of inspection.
0.875
